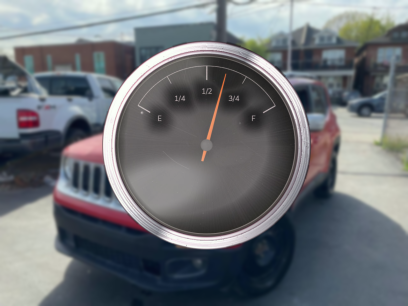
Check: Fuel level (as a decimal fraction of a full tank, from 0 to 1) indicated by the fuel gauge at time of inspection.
0.625
